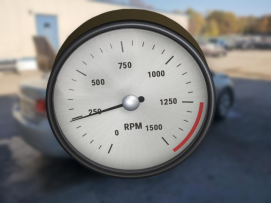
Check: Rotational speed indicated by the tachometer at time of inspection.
250 rpm
